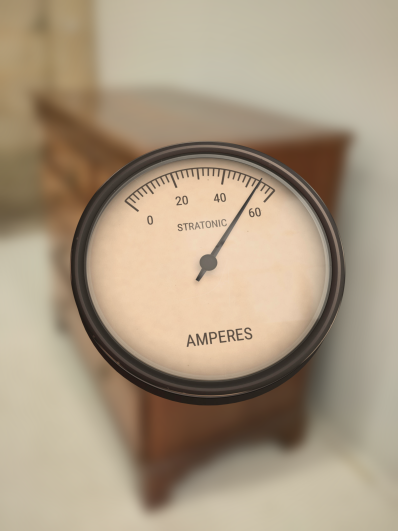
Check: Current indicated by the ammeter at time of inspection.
54 A
